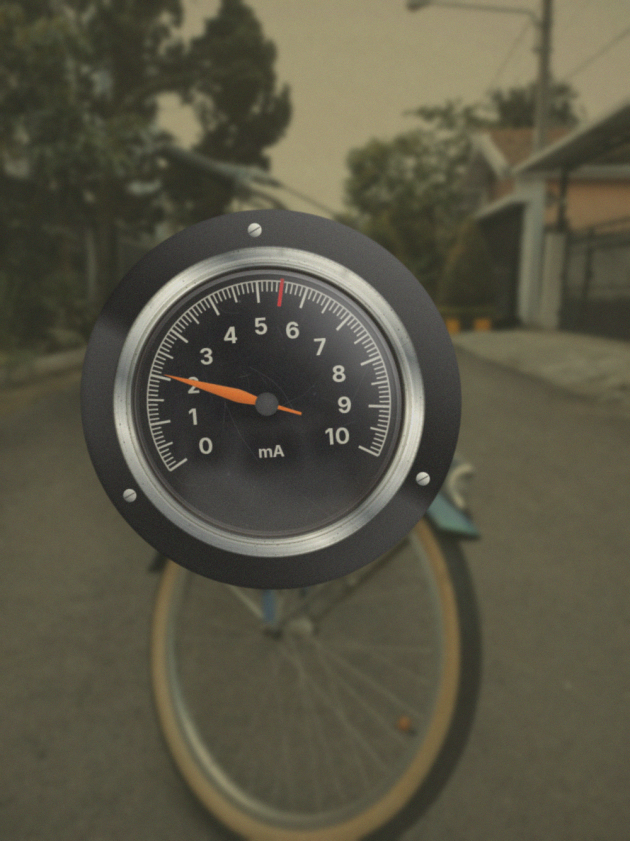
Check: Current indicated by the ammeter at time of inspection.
2.1 mA
